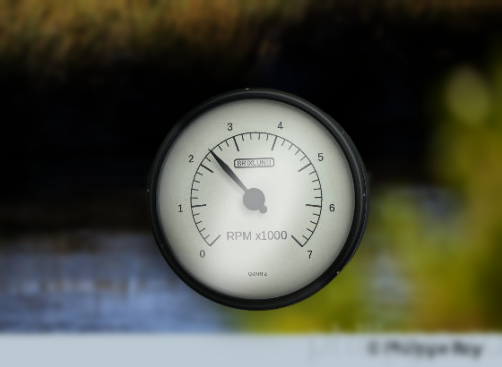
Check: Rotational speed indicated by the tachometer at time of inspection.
2400 rpm
